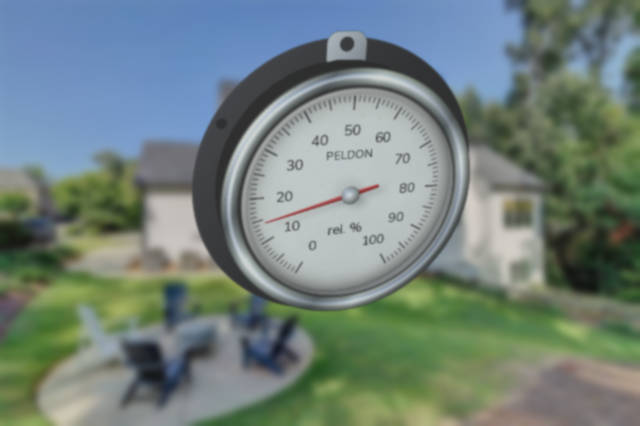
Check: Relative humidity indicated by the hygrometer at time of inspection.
15 %
